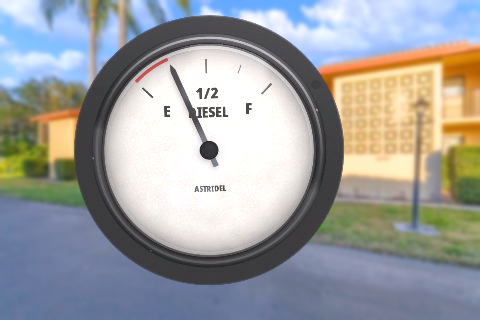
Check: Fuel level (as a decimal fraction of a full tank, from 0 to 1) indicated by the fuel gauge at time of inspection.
0.25
